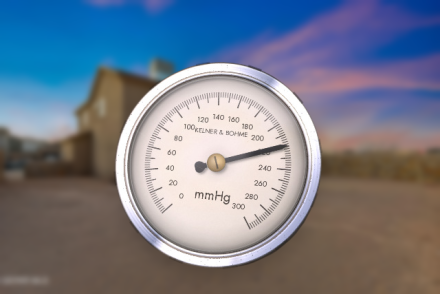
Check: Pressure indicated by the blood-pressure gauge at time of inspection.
220 mmHg
